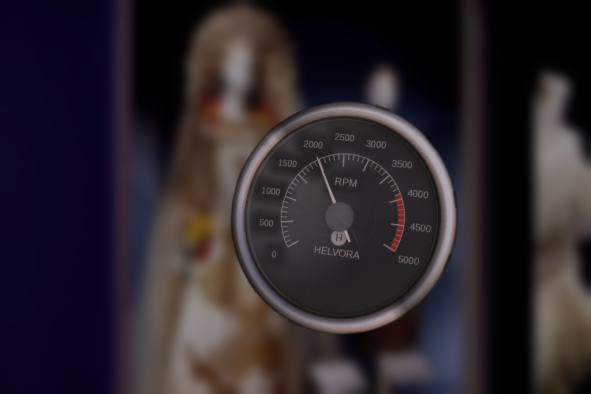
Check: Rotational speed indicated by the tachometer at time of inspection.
2000 rpm
